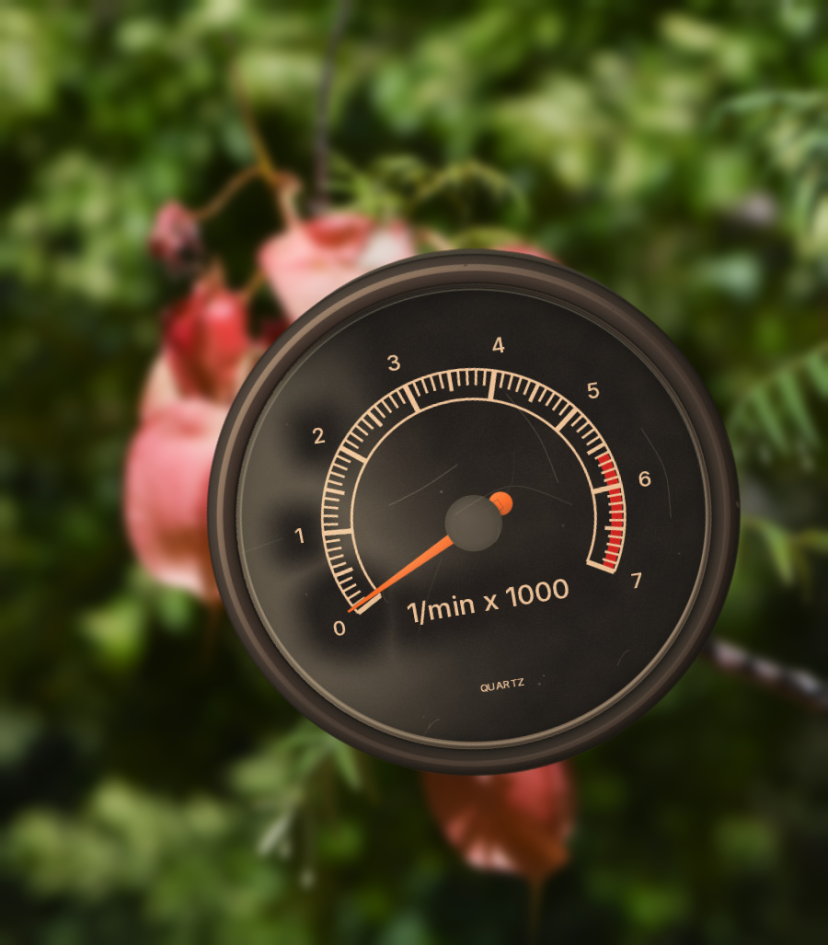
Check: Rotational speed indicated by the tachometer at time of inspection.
100 rpm
